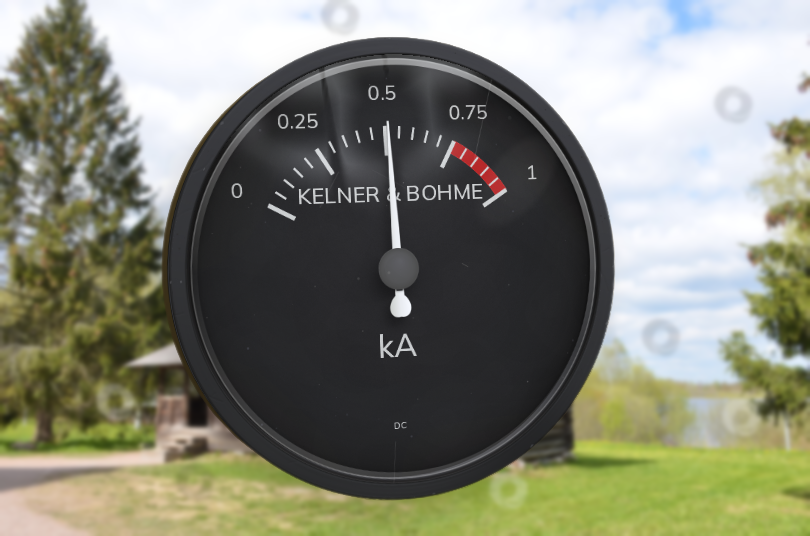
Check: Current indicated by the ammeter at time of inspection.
0.5 kA
